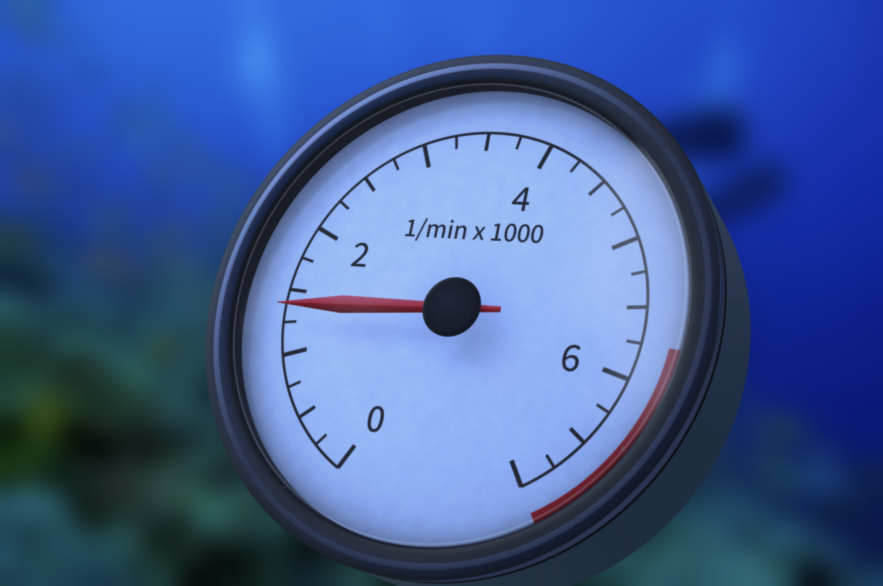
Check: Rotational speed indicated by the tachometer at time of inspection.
1375 rpm
